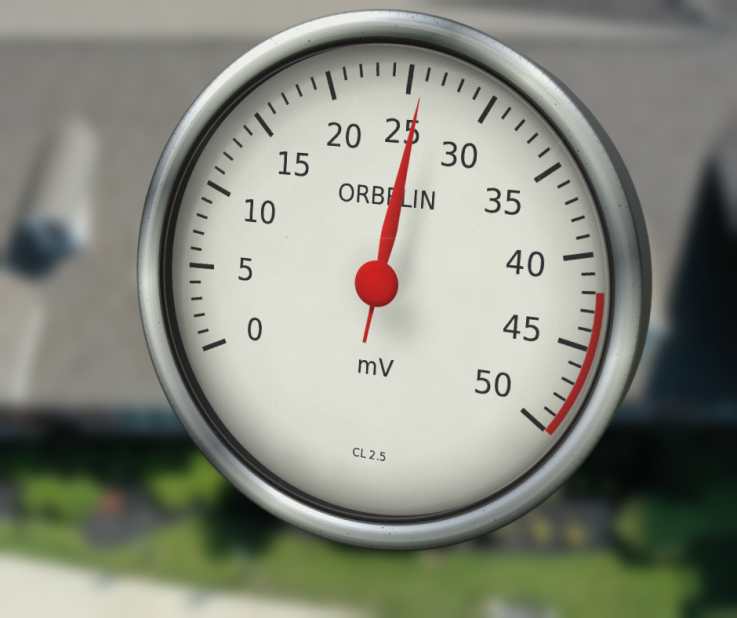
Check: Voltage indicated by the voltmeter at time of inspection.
26 mV
